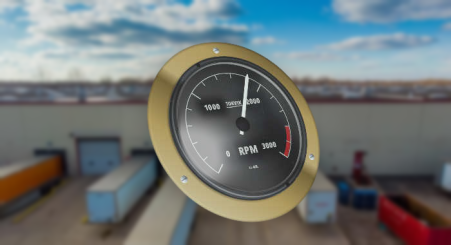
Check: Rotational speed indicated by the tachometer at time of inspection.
1800 rpm
